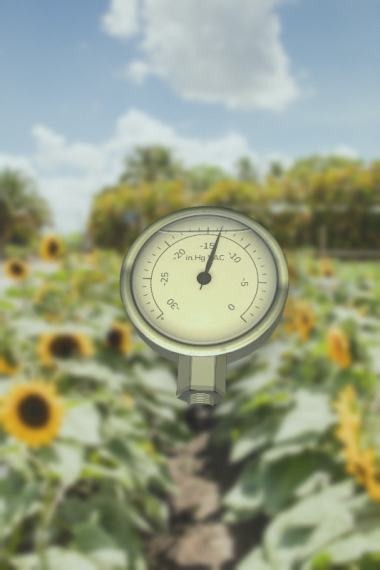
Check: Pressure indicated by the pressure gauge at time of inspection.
-13.5 inHg
